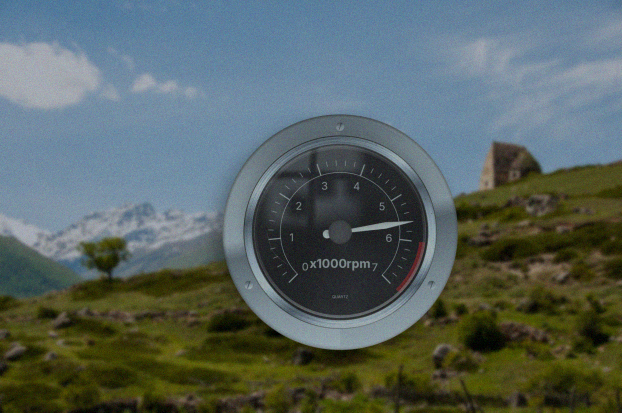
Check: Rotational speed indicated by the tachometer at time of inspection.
5600 rpm
